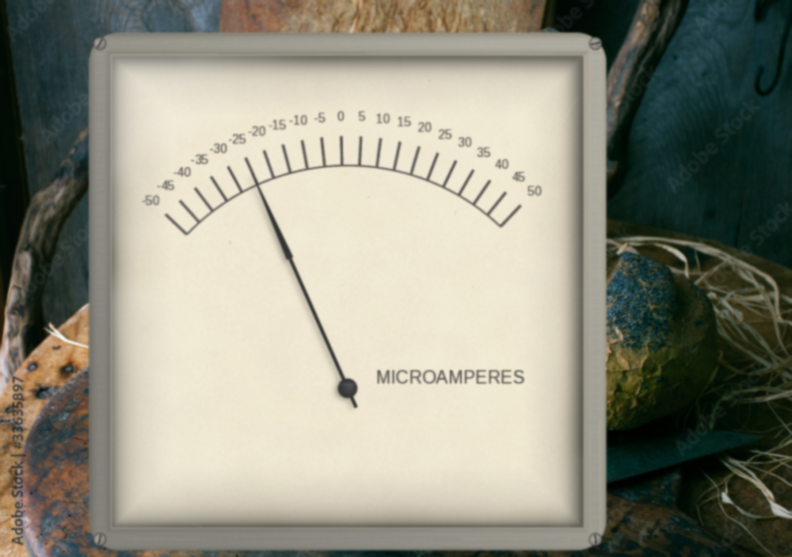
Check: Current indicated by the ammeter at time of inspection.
-25 µA
